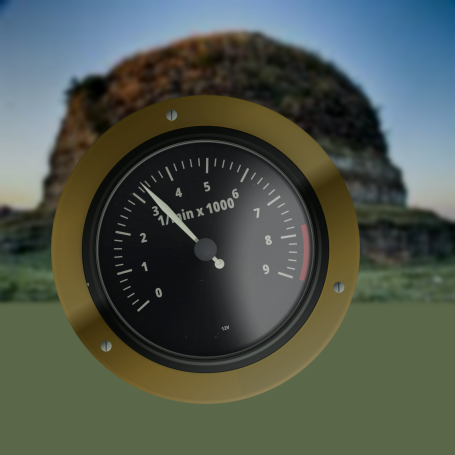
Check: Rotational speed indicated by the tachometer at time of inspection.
3300 rpm
